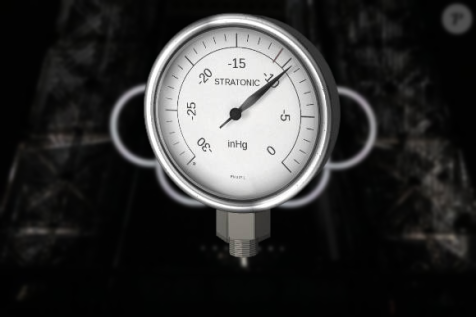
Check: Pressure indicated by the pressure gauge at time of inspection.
-9.5 inHg
